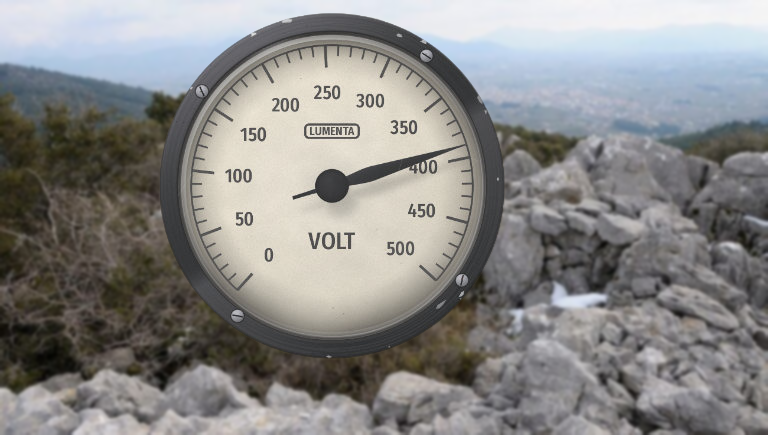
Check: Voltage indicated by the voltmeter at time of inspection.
390 V
